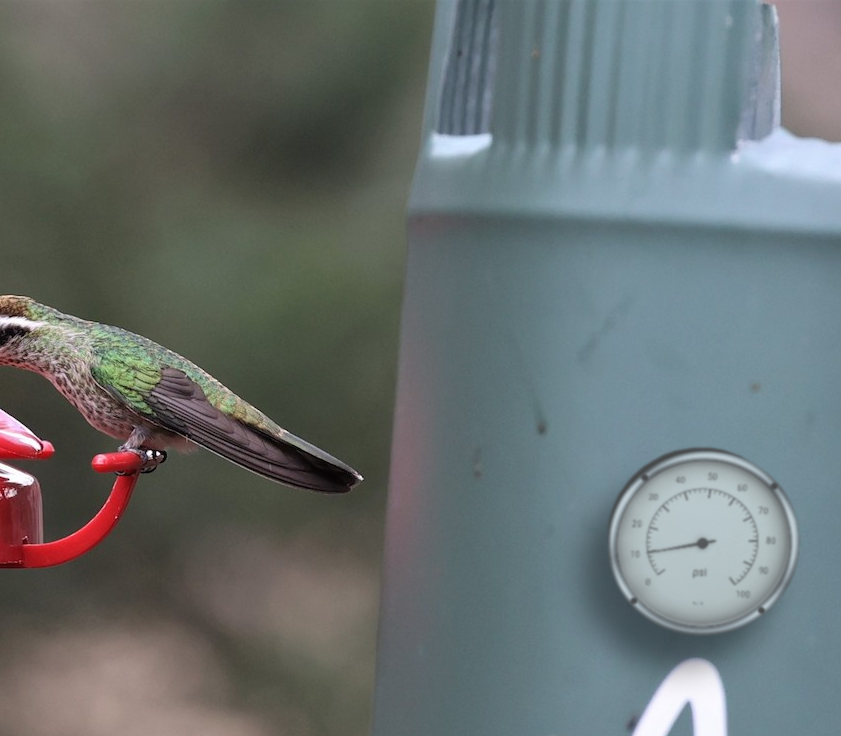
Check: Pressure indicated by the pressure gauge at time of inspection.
10 psi
